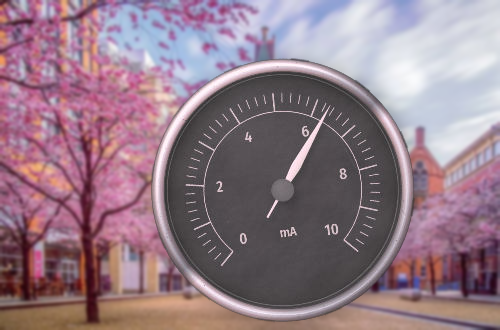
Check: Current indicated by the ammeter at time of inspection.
6.3 mA
